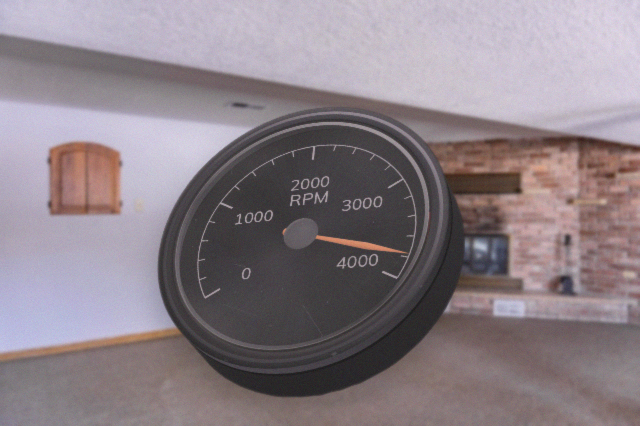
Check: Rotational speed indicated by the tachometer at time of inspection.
3800 rpm
